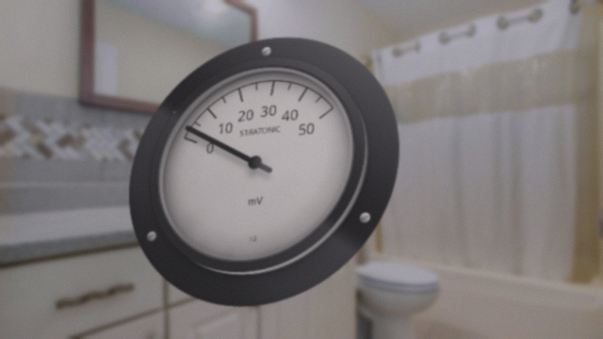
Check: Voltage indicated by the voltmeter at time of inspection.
2.5 mV
